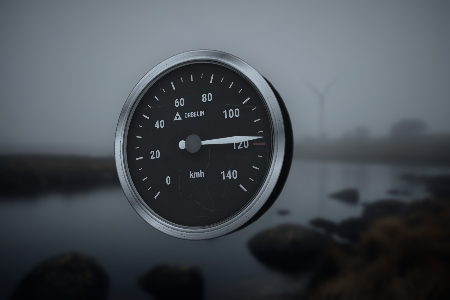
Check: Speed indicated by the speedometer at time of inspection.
117.5 km/h
